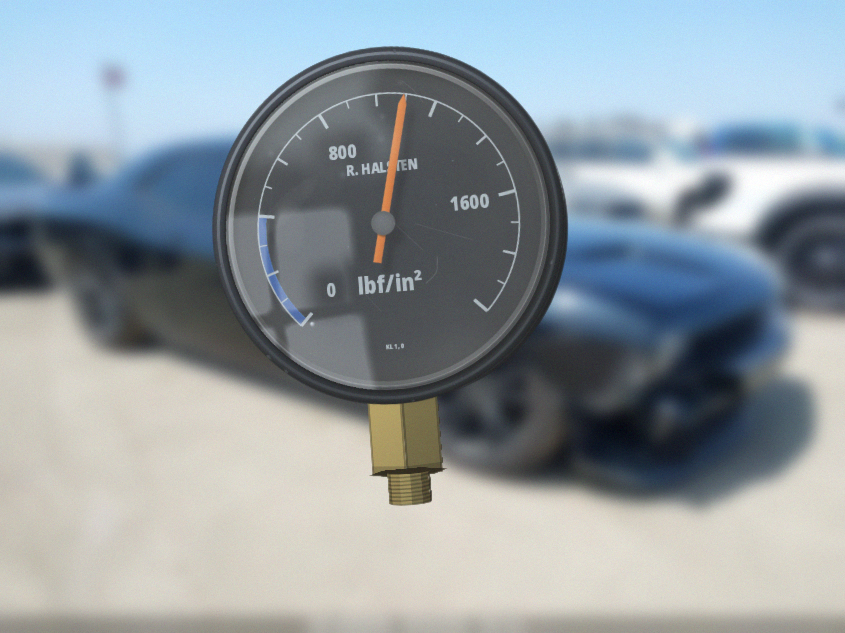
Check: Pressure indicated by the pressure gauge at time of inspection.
1100 psi
